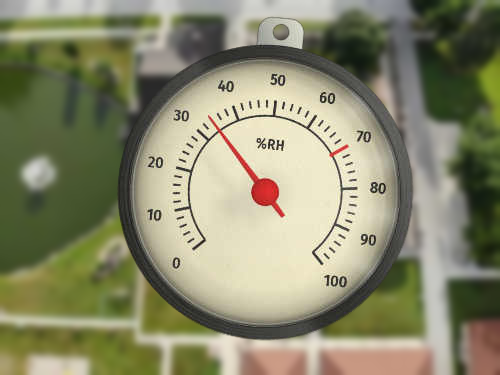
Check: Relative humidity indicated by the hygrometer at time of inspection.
34 %
